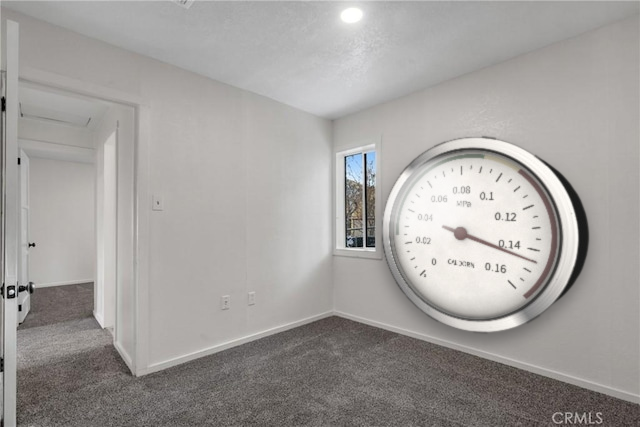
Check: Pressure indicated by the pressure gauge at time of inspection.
0.145 MPa
